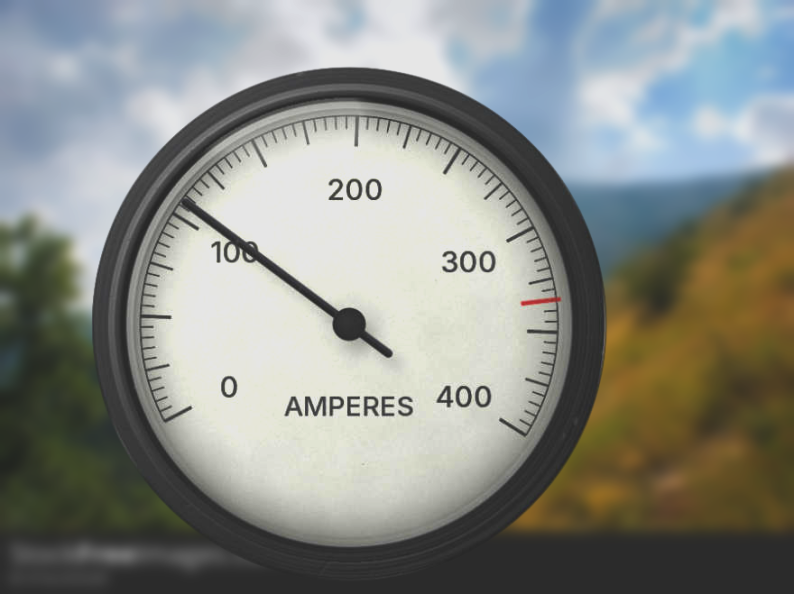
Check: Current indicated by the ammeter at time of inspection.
107.5 A
